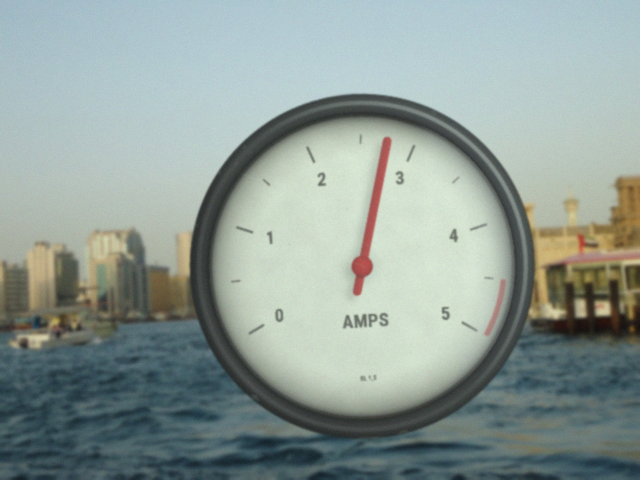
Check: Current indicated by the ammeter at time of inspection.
2.75 A
